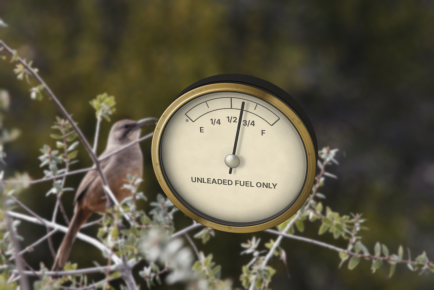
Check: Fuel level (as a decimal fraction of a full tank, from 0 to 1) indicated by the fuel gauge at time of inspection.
0.625
